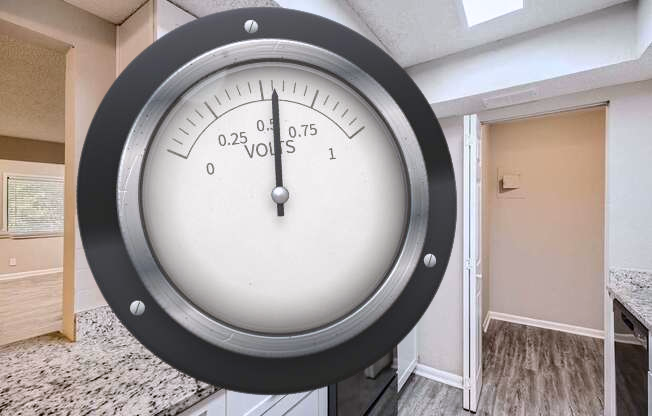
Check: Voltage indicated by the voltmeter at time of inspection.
0.55 V
